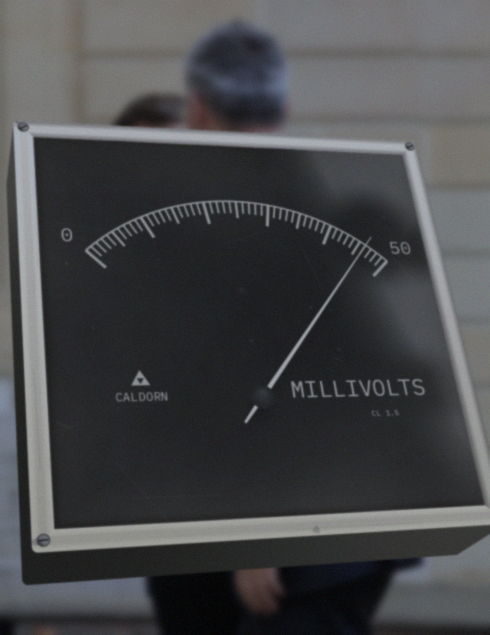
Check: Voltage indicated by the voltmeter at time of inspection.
46 mV
